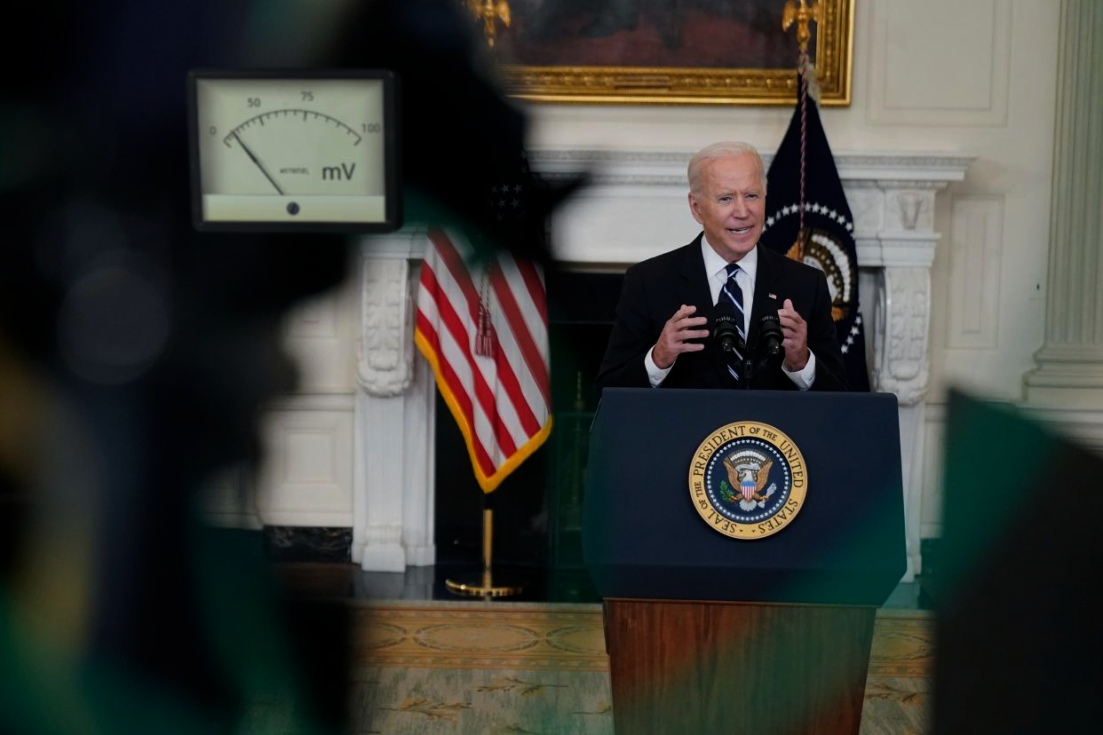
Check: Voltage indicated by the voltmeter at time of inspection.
25 mV
